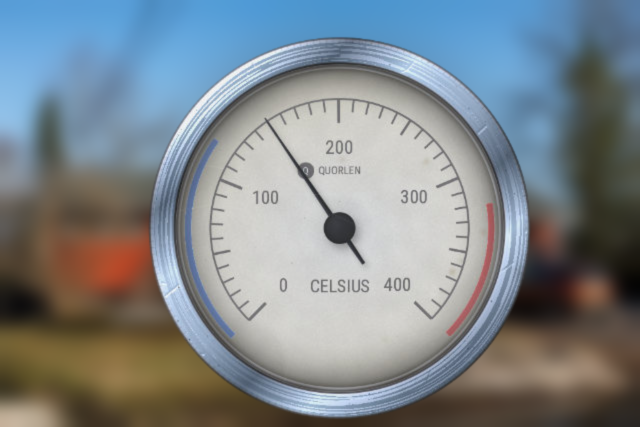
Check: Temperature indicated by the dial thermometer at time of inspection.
150 °C
